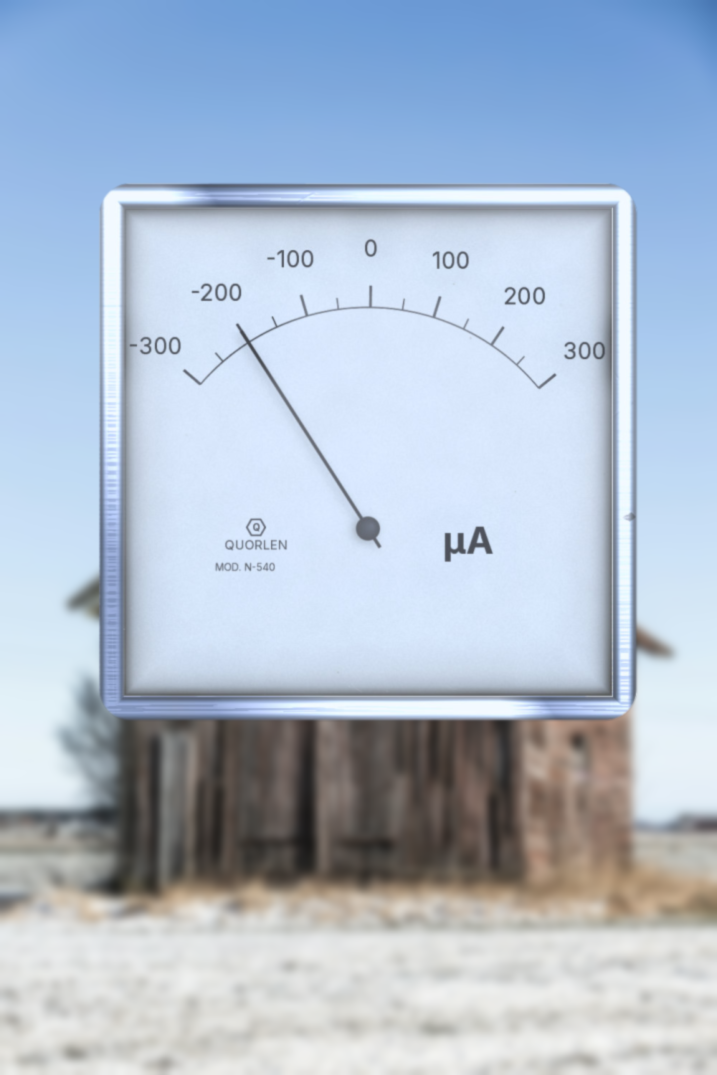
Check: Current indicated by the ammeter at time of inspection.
-200 µA
